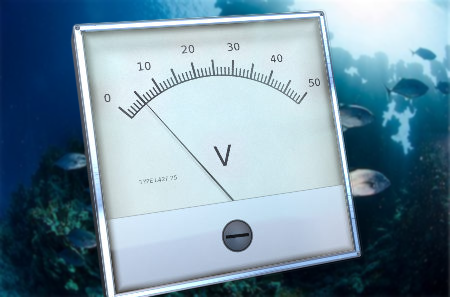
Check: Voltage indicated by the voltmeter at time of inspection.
5 V
